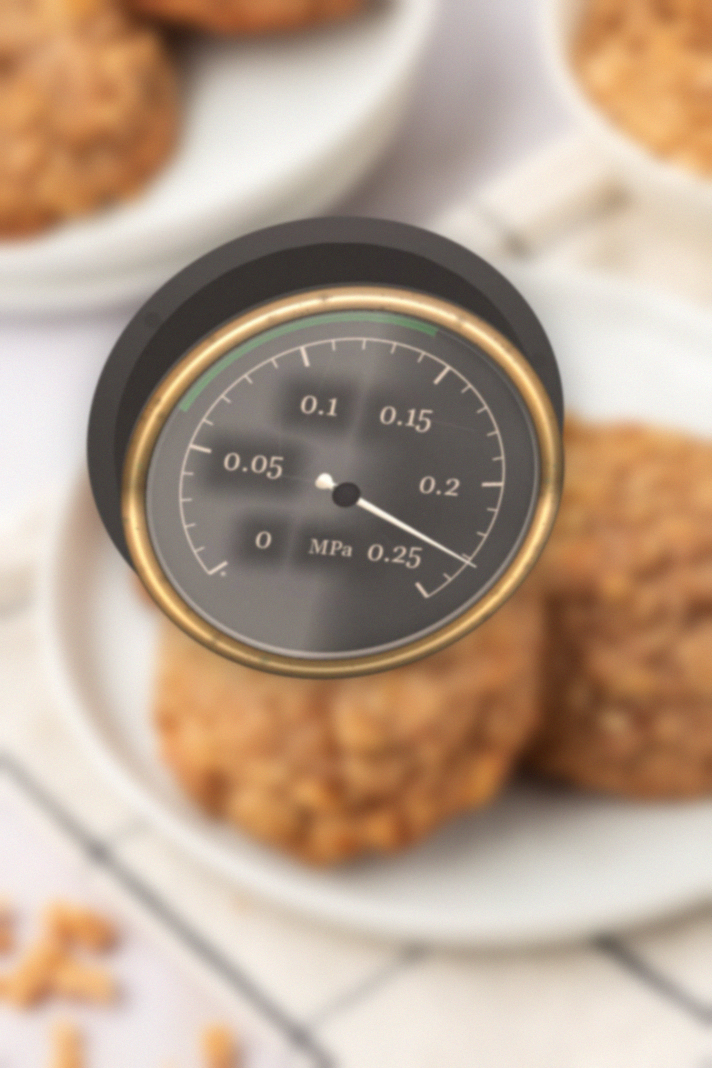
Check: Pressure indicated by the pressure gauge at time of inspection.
0.23 MPa
